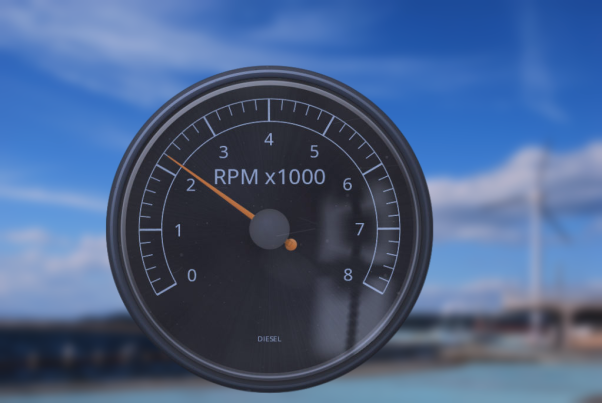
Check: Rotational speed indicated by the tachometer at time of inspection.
2200 rpm
